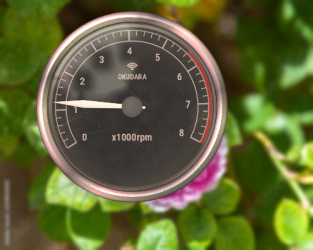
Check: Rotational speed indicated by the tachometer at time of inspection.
1200 rpm
